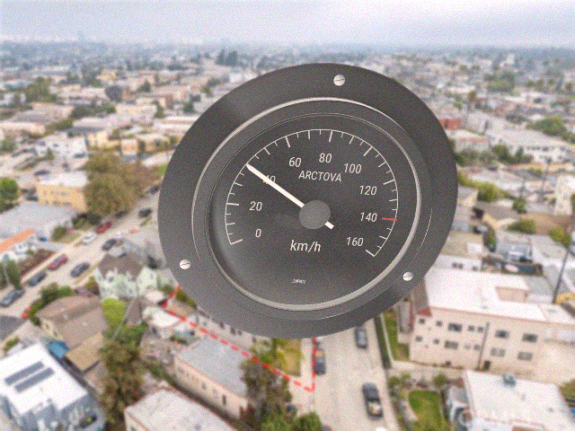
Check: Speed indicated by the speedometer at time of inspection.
40 km/h
